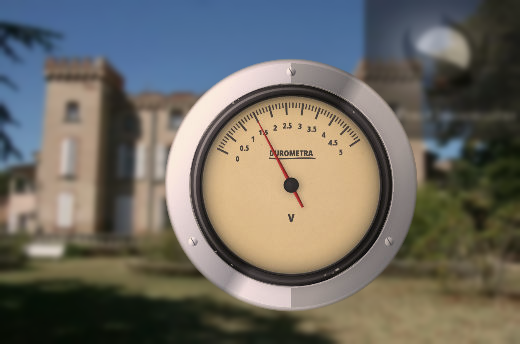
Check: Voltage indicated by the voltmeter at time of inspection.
1.5 V
